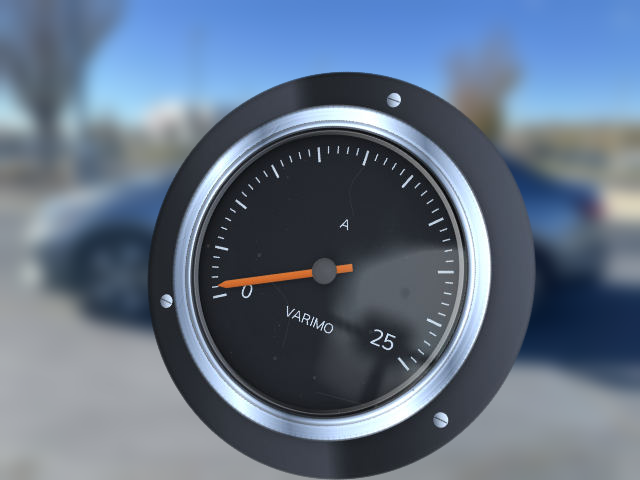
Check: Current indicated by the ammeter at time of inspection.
0.5 A
